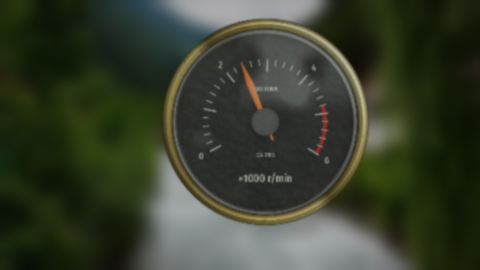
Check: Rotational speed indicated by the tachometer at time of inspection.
2400 rpm
